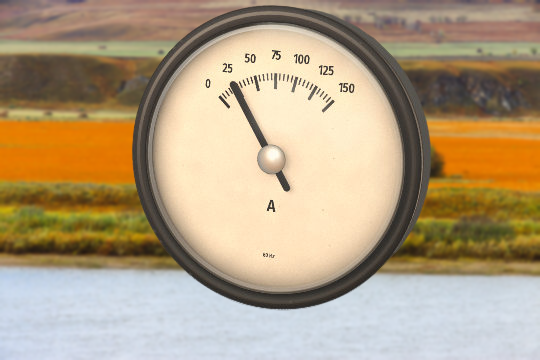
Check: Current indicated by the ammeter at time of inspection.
25 A
